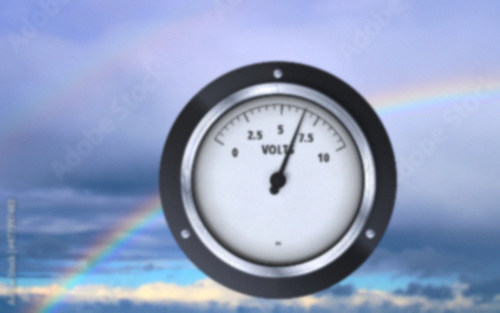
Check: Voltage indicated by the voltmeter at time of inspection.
6.5 V
